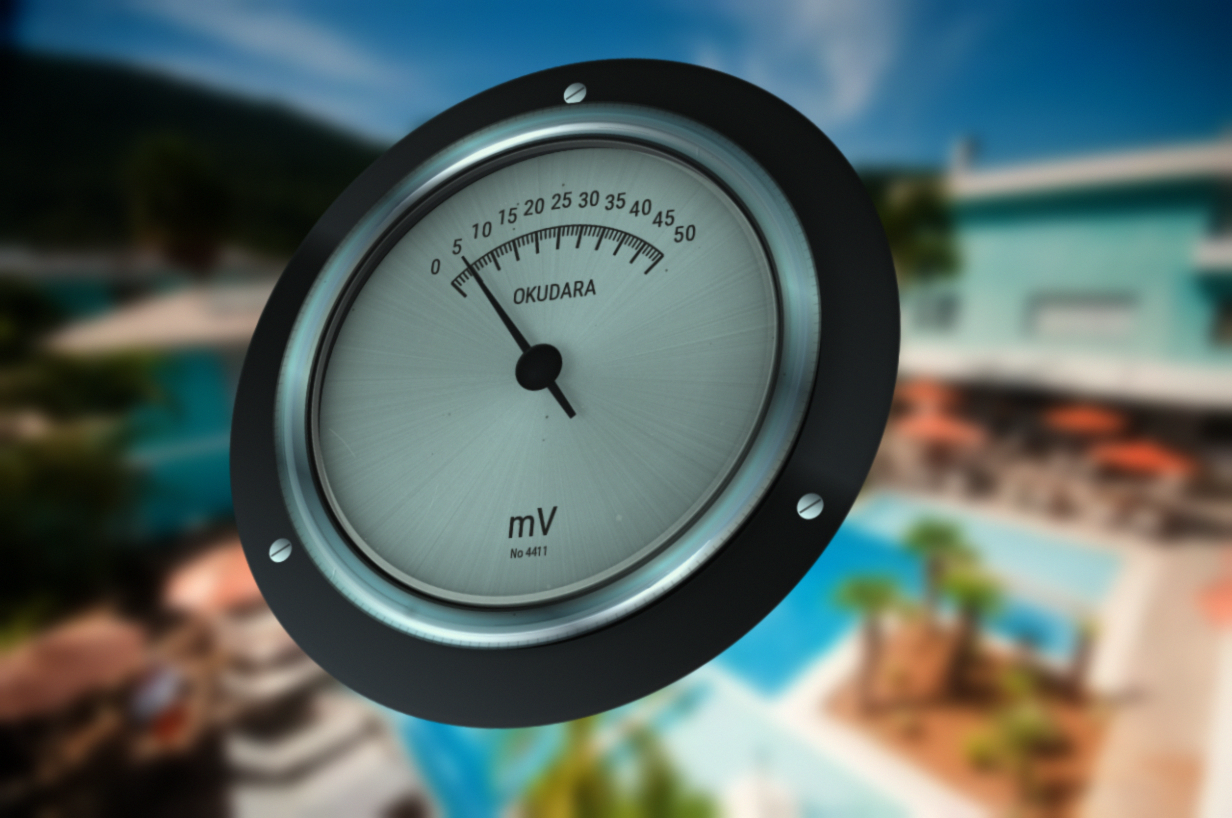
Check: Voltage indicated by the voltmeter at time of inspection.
5 mV
